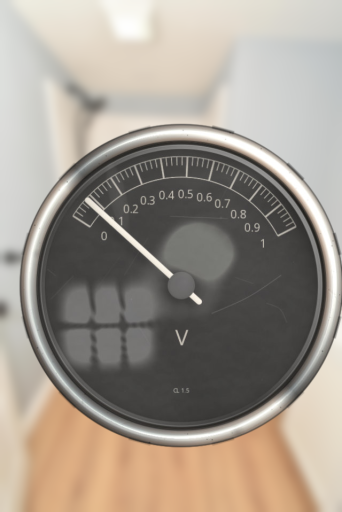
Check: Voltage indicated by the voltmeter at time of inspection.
0.08 V
